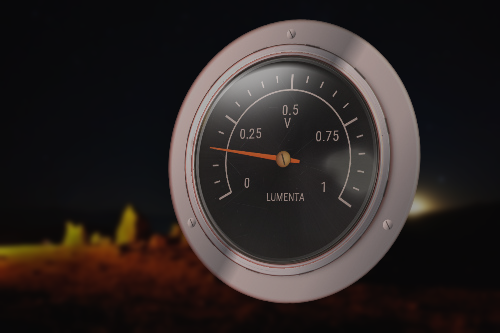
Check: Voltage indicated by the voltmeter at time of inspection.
0.15 V
